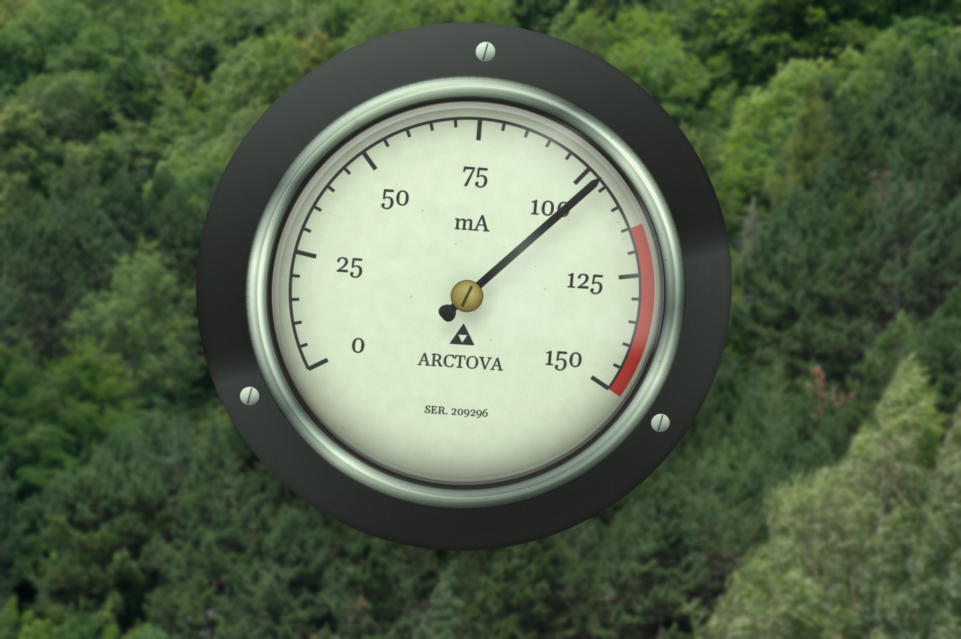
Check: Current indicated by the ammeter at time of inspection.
102.5 mA
